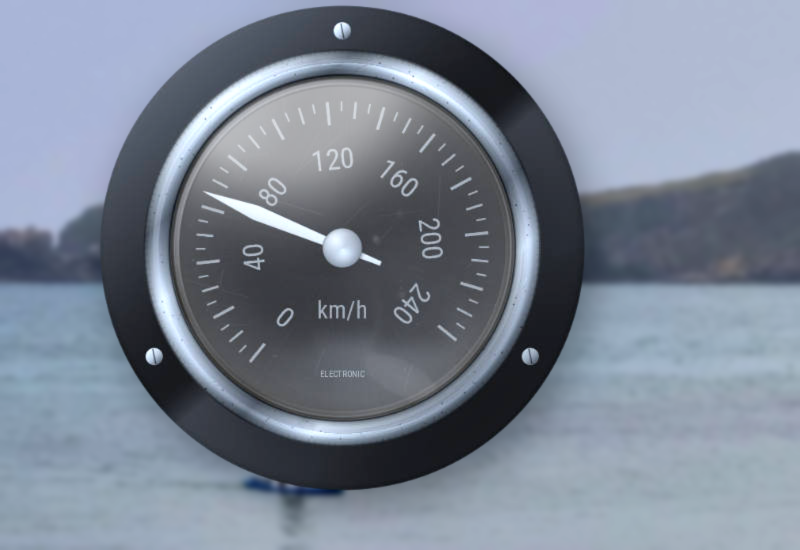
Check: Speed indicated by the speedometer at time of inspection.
65 km/h
